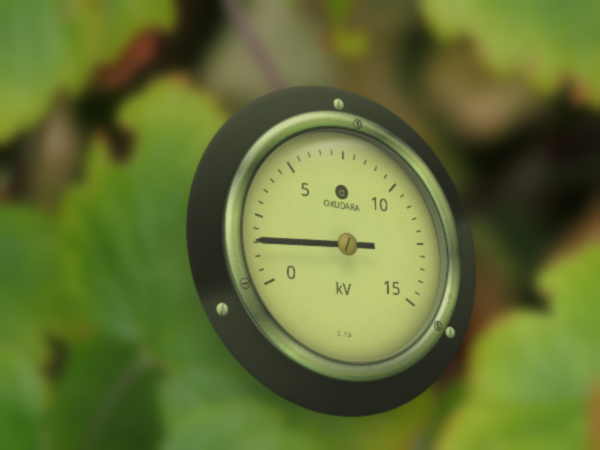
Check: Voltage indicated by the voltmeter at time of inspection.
1.5 kV
